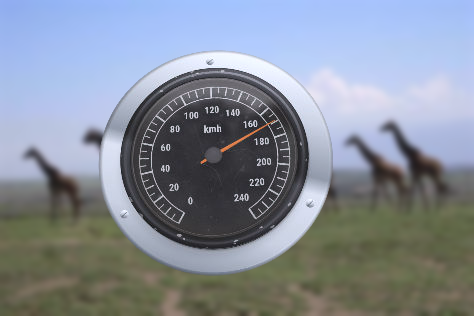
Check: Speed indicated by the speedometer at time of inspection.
170 km/h
